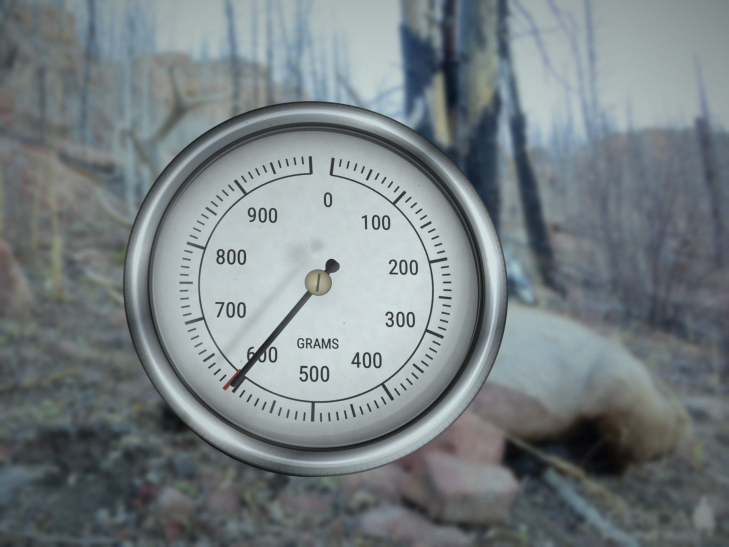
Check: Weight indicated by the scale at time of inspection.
605 g
